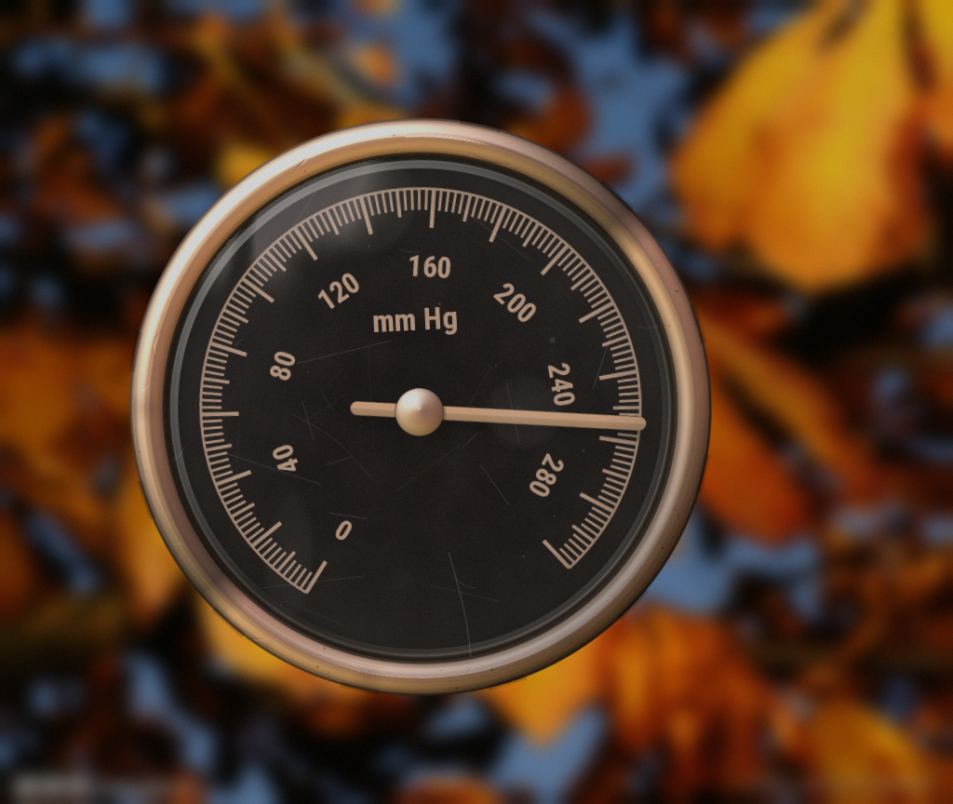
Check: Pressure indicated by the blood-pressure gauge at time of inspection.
254 mmHg
